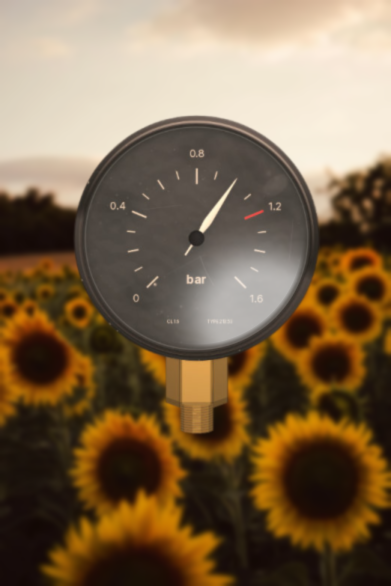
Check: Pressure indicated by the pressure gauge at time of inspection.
1 bar
